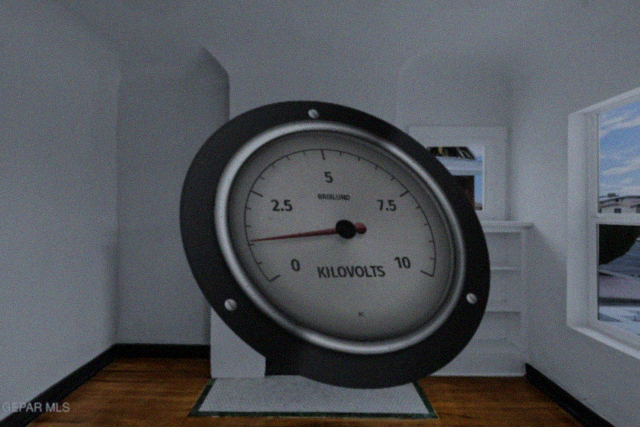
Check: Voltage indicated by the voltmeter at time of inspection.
1 kV
